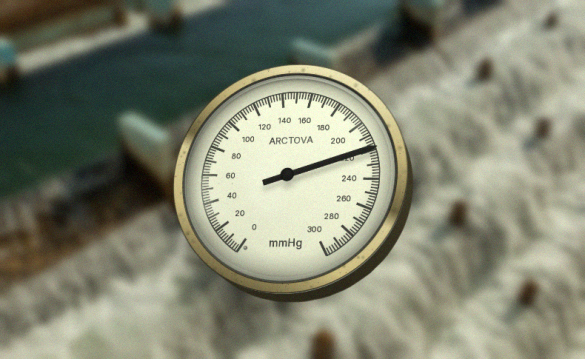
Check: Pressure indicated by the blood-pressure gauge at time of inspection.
220 mmHg
